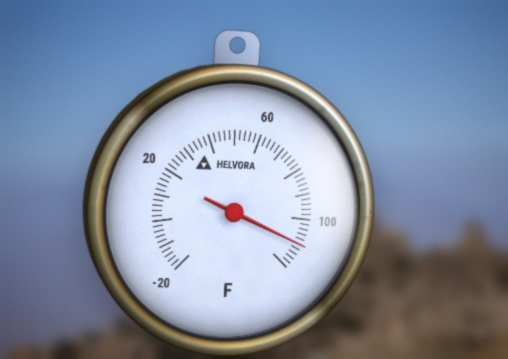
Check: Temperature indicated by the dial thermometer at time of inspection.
110 °F
